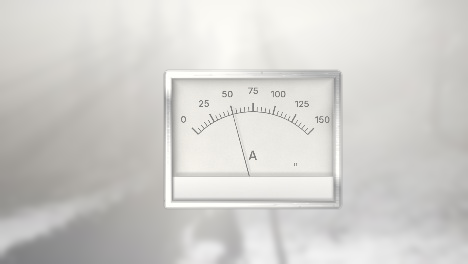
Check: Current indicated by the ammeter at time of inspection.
50 A
